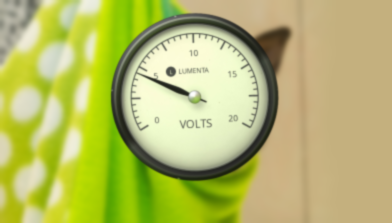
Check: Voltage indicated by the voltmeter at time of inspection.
4.5 V
